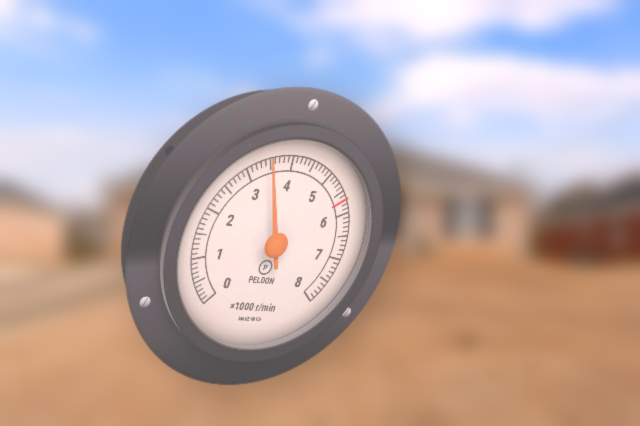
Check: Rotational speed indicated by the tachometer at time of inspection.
3500 rpm
